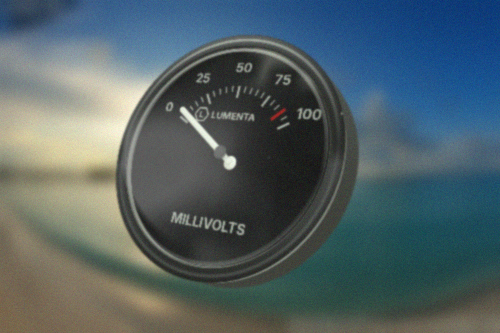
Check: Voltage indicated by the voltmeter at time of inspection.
5 mV
